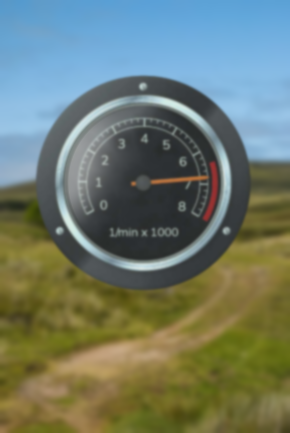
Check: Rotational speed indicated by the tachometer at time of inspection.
6800 rpm
